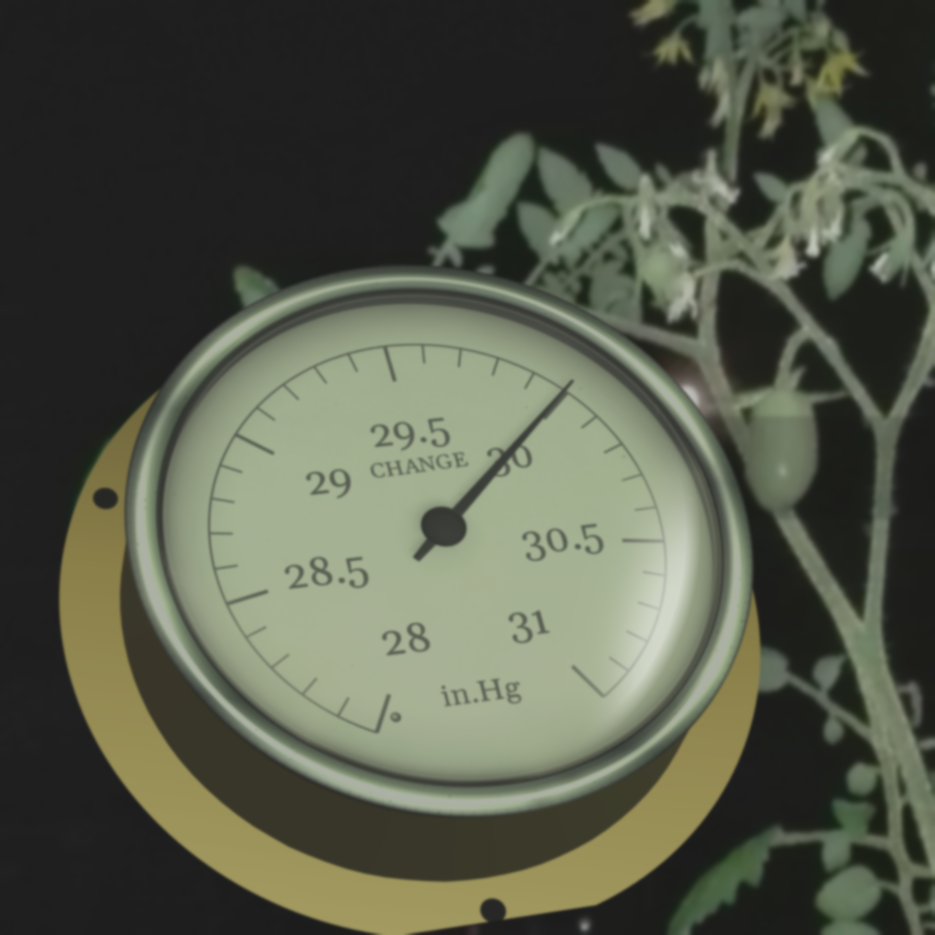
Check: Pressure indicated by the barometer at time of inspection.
30 inHg
